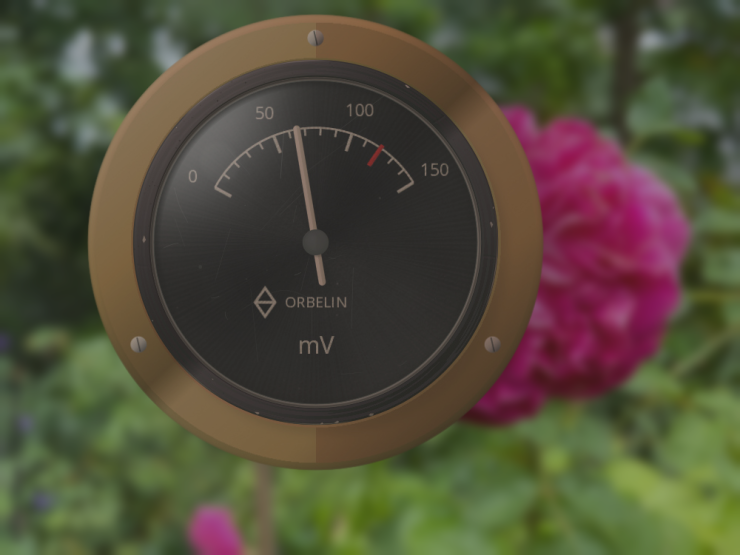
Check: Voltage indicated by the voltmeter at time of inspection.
65 mV
